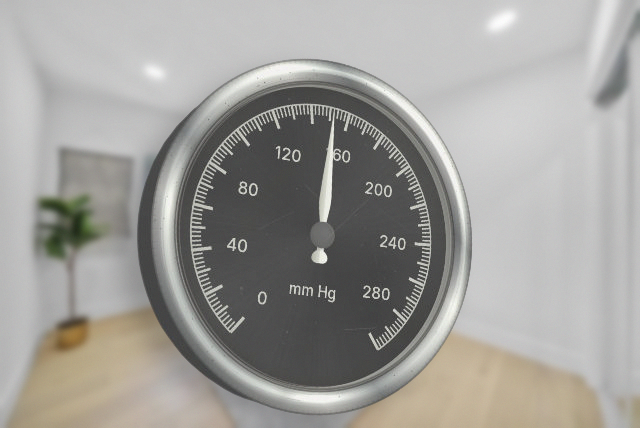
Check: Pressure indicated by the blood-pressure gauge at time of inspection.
150 mmHg
